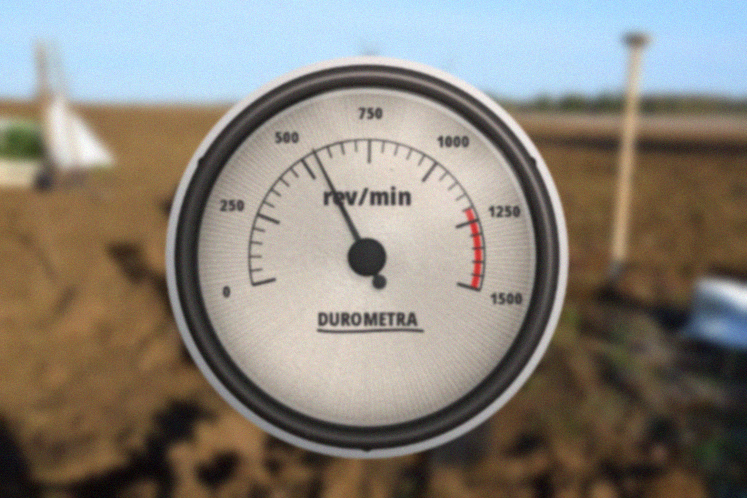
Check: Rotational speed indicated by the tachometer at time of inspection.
550 rpm
